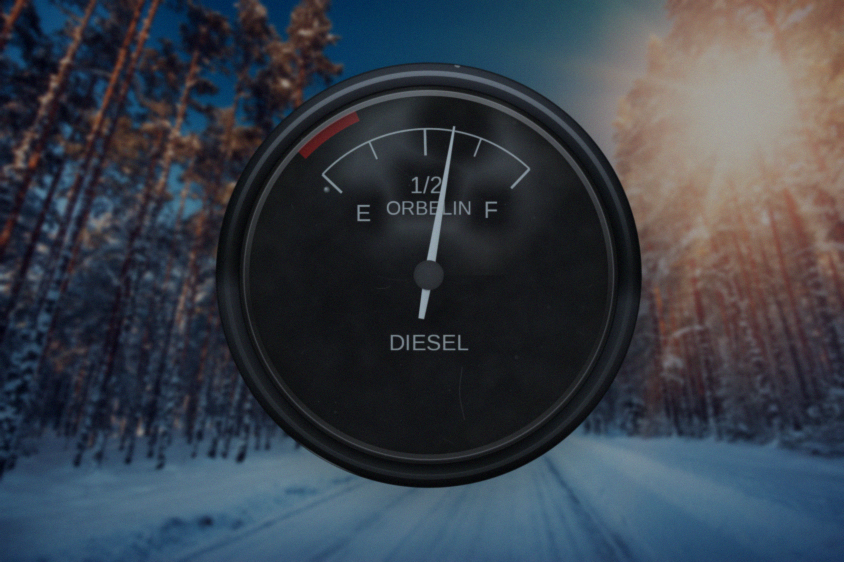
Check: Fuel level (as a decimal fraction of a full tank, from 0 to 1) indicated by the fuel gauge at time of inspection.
0.625
